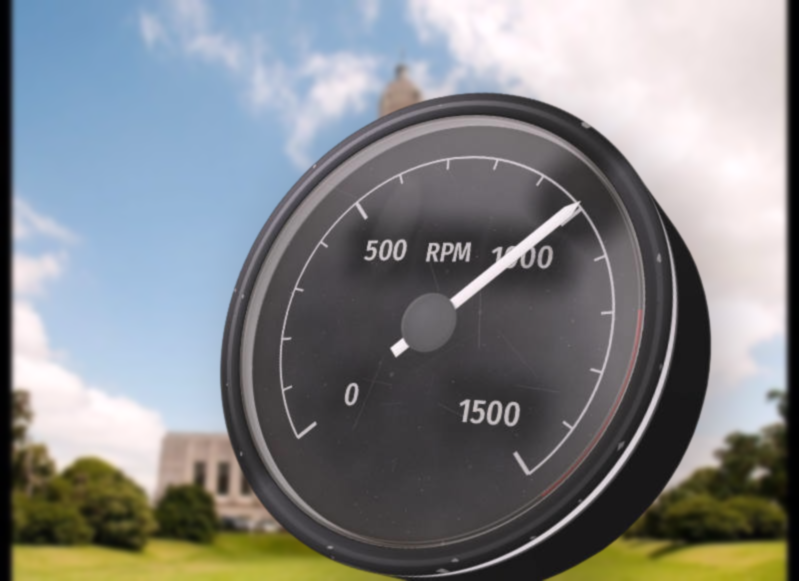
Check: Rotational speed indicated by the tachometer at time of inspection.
1000 rpm
